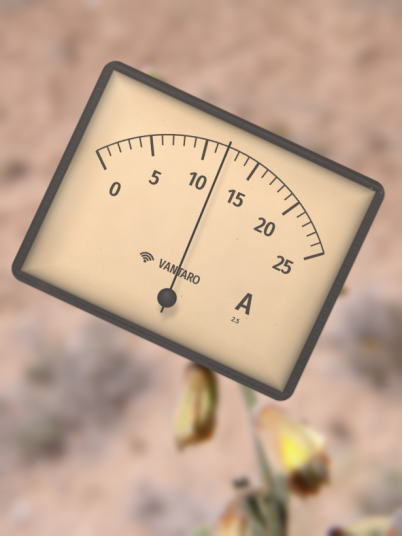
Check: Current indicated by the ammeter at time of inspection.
12 A
